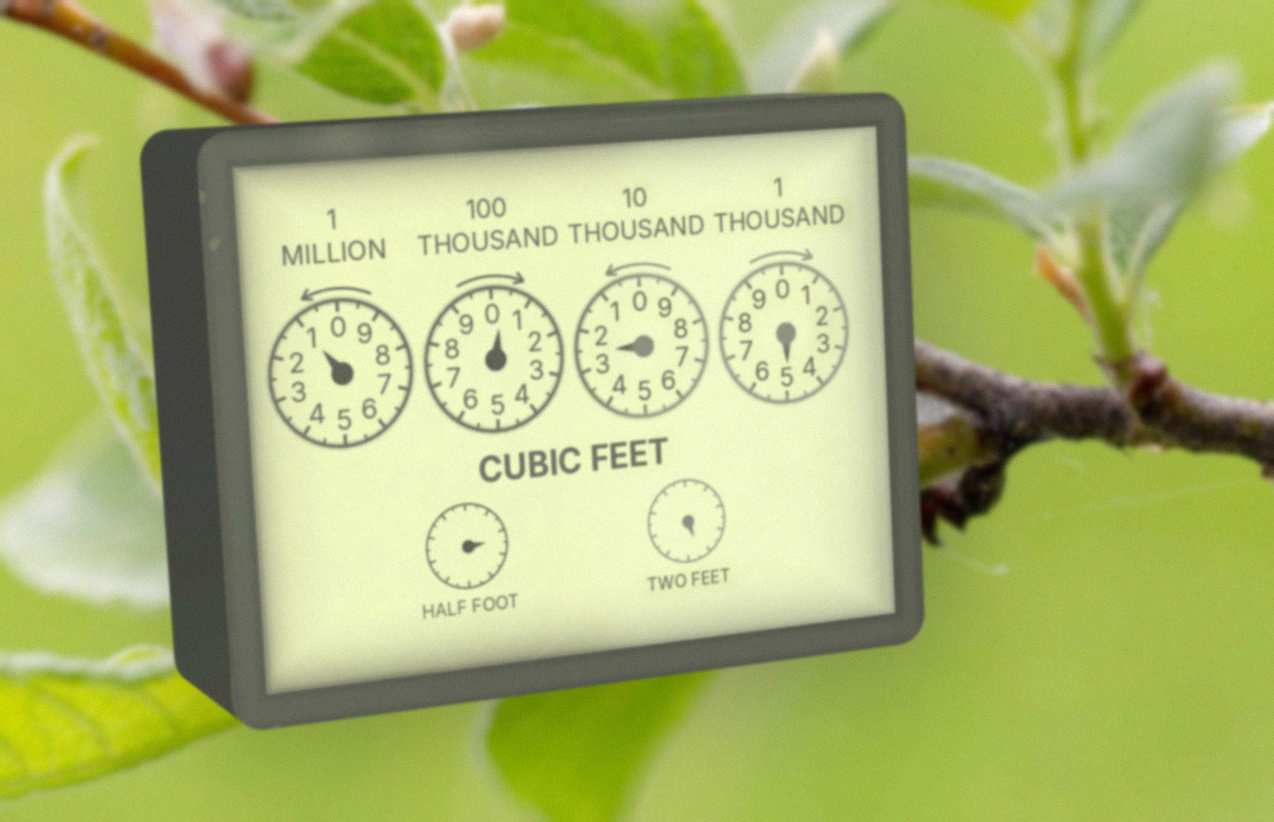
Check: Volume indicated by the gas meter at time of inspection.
102500 ft³
